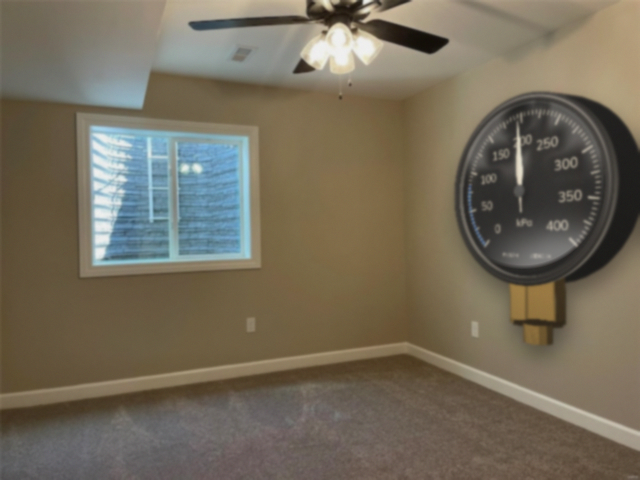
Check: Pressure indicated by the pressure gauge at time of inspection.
200 kPa
